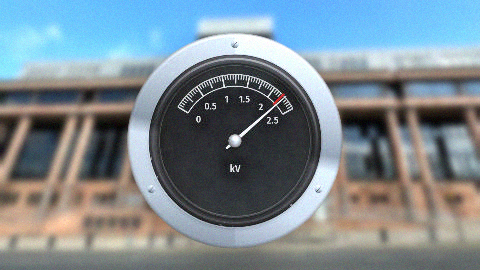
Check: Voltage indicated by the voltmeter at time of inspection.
2.25 kV
